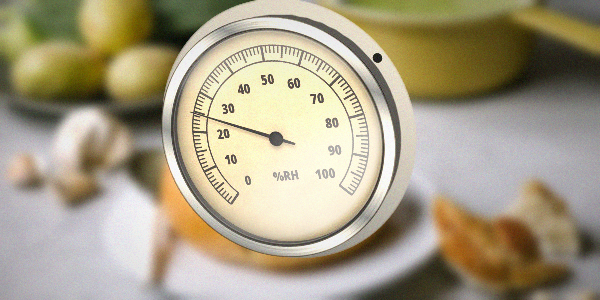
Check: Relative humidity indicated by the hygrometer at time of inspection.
25 %
